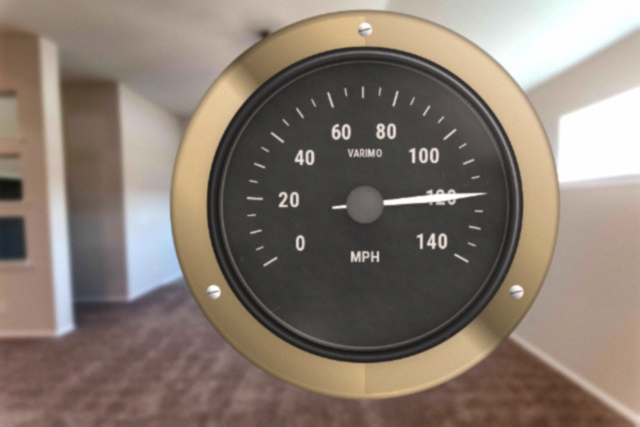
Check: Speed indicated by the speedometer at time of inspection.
120 mph
